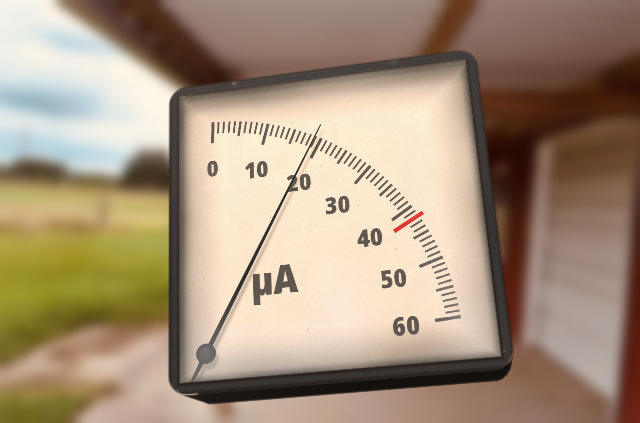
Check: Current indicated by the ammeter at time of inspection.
19 µA
